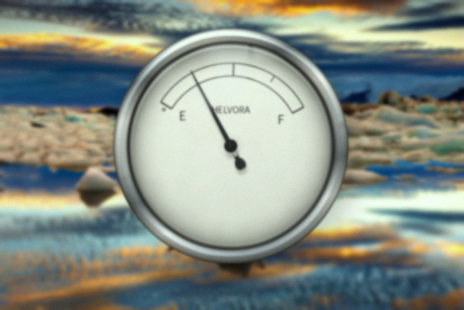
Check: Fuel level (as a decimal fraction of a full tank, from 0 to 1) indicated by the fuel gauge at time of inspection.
0.25
